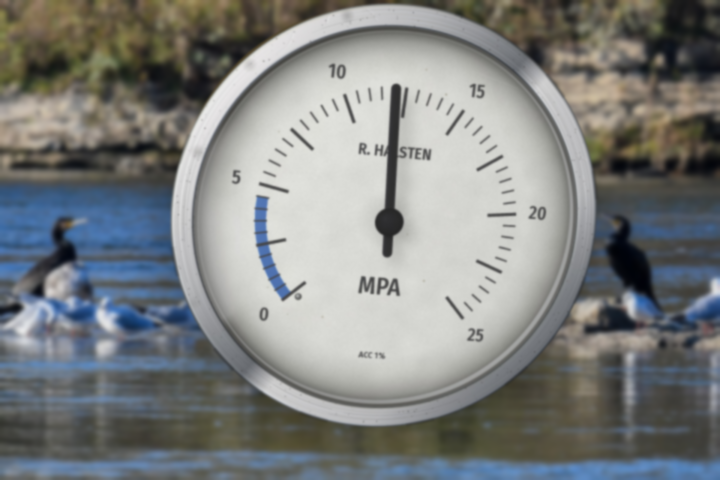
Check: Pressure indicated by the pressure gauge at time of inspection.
12 MPa
